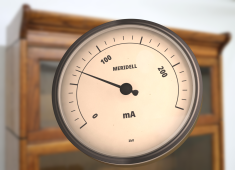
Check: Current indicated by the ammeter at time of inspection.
65 mA
